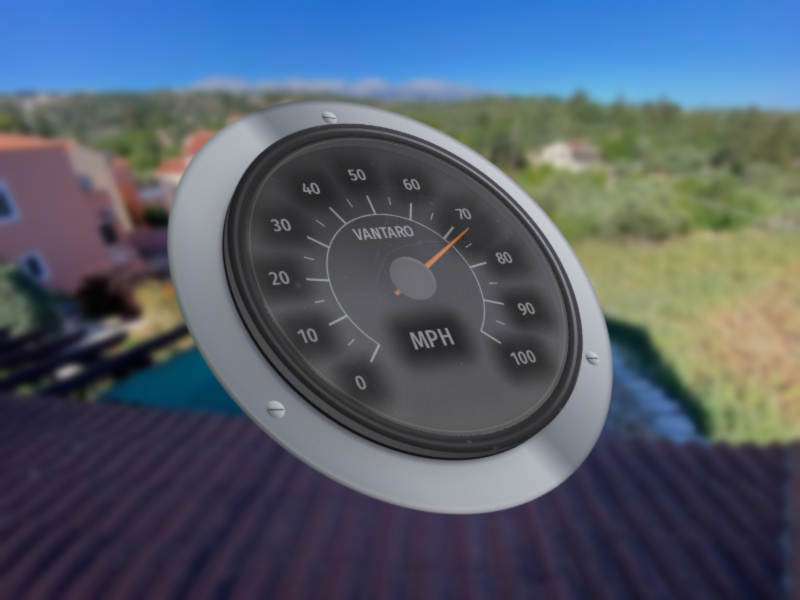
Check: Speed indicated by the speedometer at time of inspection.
72.5 mph
